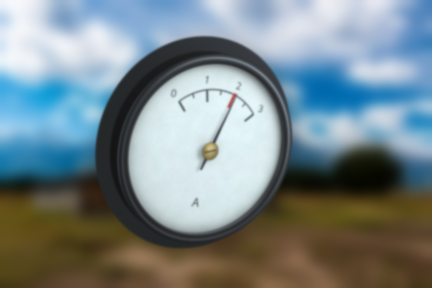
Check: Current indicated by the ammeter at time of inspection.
2 A
